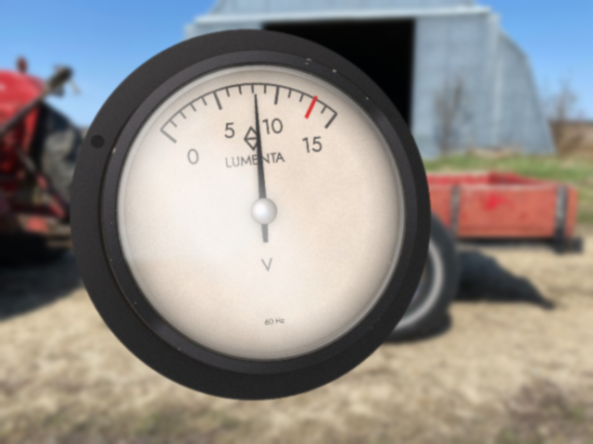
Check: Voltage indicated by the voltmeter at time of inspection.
8 V
